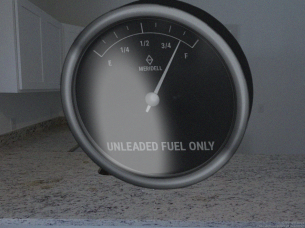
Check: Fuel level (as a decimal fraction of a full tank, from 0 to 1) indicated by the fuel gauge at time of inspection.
0.875
